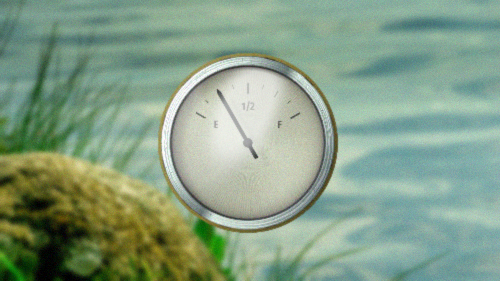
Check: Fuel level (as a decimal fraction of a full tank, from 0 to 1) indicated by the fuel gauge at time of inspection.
0.25
